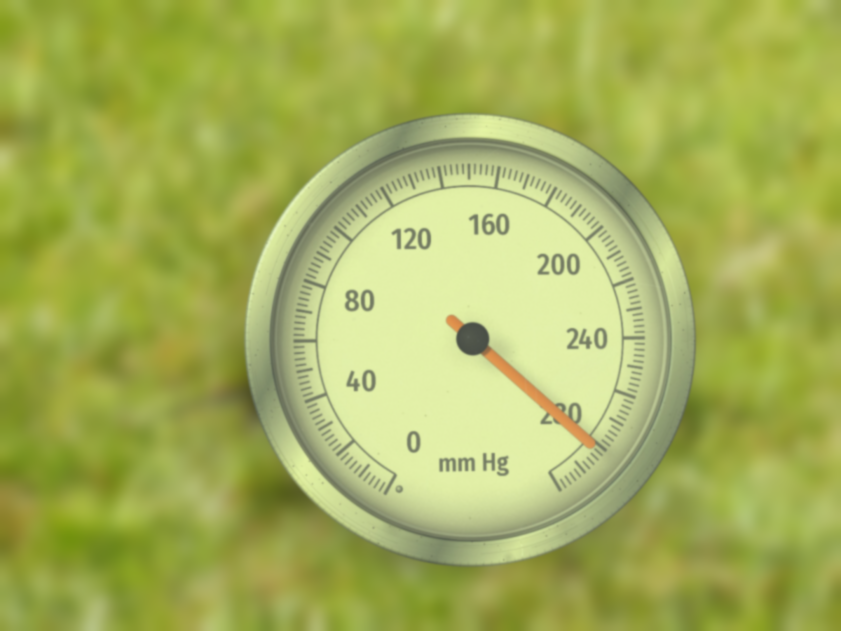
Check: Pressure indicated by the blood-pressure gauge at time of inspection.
282 mmHg
